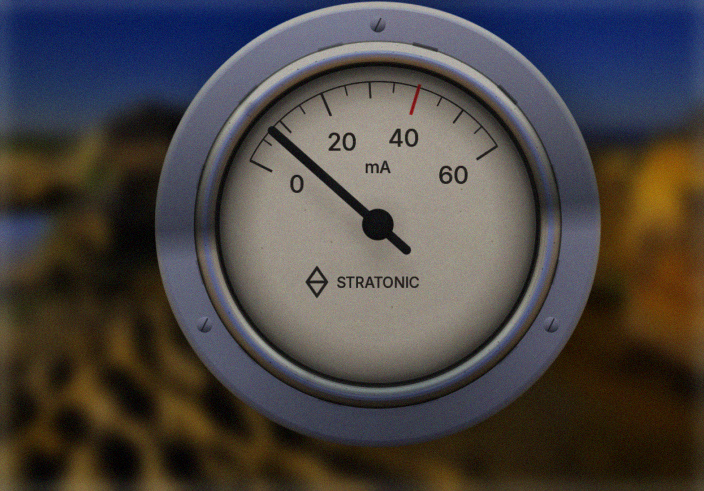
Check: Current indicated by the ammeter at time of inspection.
7.5 mA
